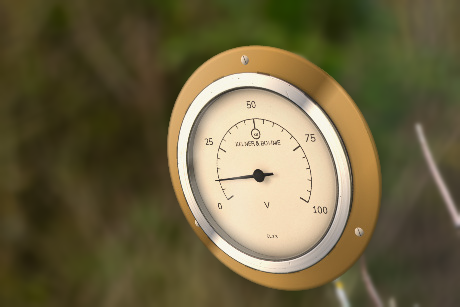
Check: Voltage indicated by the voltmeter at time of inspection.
10 V
